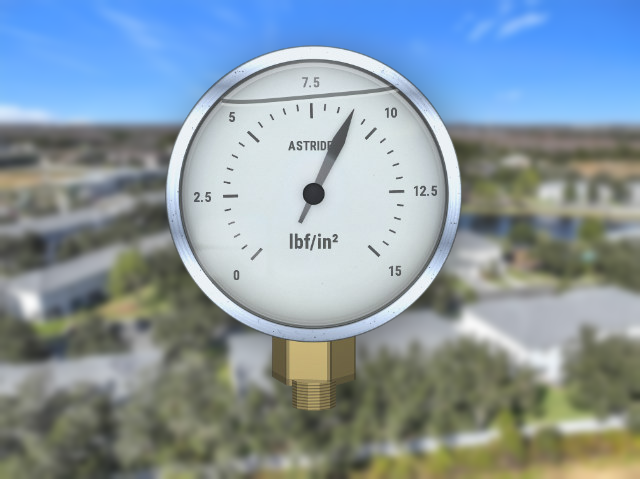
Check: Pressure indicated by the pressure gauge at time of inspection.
9 psi
